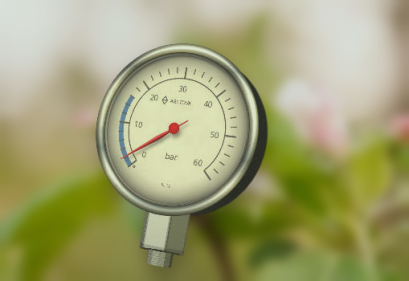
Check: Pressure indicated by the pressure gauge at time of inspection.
2 bar
